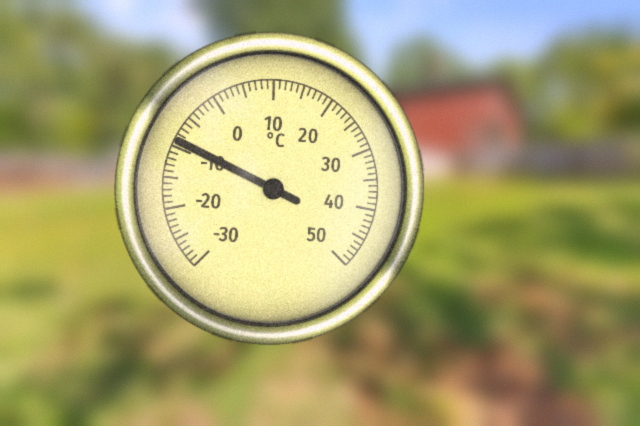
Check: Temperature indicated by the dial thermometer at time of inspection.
-9 °C
